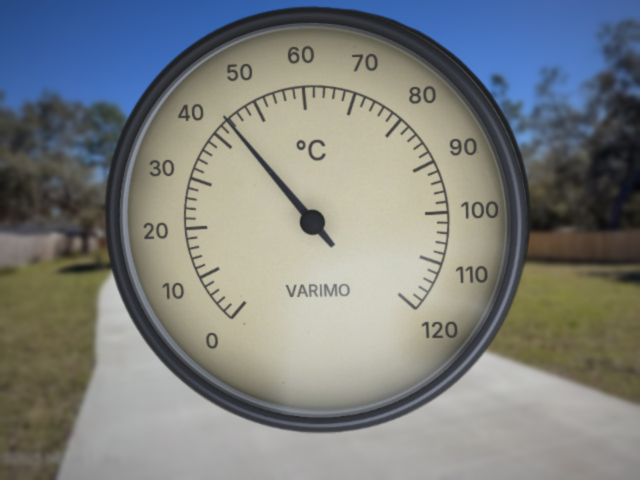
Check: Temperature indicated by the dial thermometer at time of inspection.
44 °C
